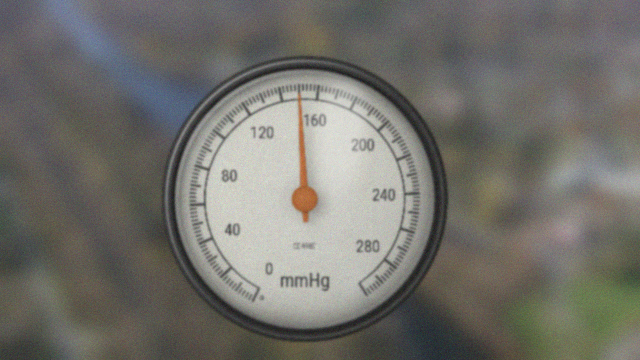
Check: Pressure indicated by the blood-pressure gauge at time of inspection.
150 mmHg
